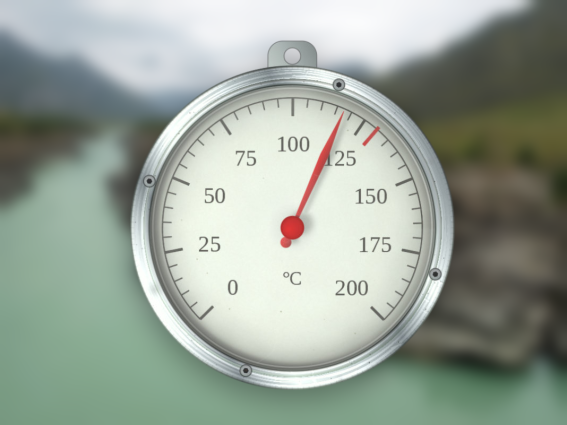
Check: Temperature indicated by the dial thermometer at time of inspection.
117.5 °C
